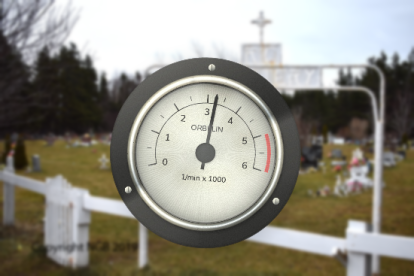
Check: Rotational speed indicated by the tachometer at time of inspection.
3250 rpm
